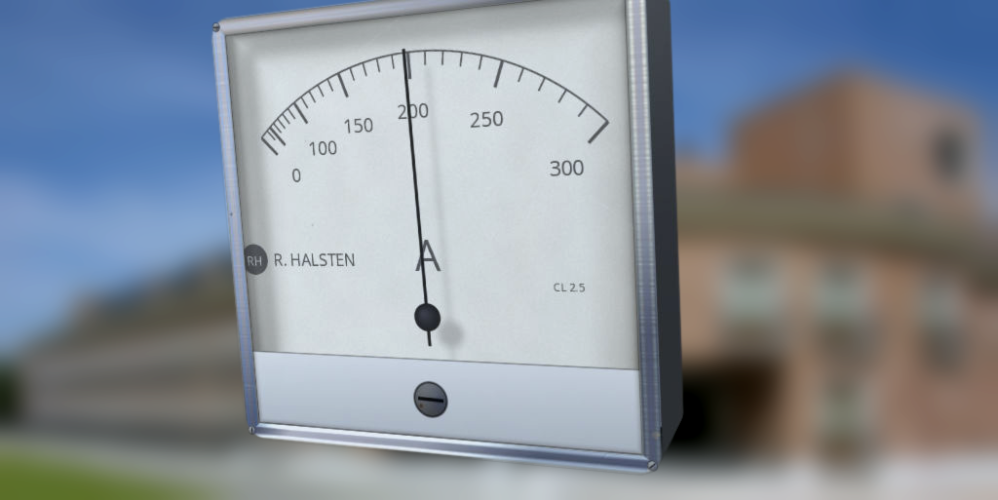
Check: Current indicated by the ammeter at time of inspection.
200 A
